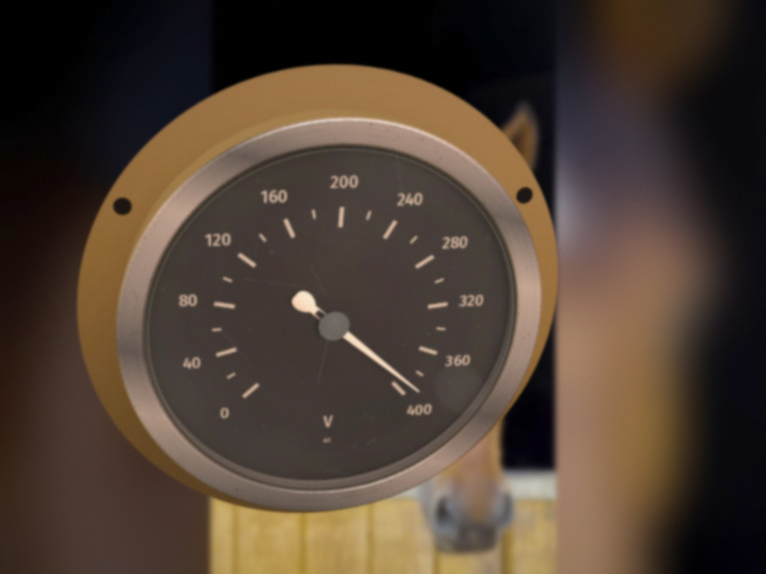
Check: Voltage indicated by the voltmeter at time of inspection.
390 V
